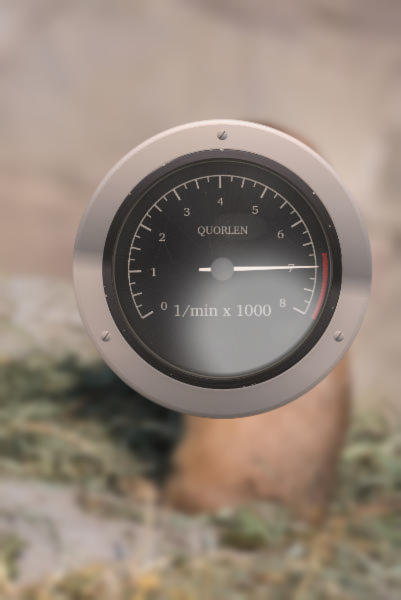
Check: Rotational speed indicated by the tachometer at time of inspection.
7000 rpm
